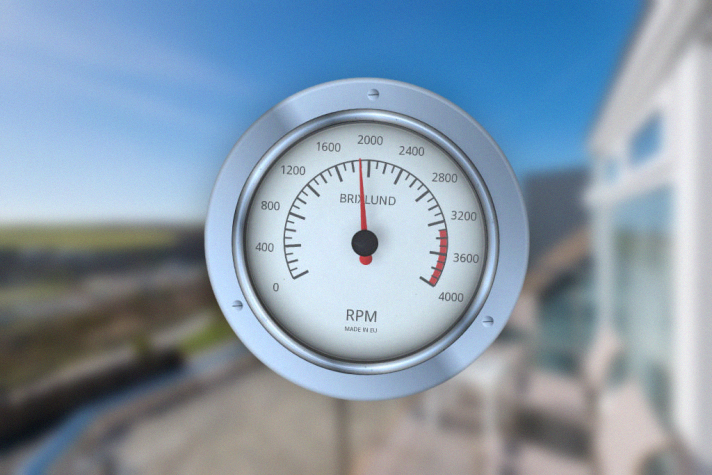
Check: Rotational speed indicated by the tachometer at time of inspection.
1900 rpm
